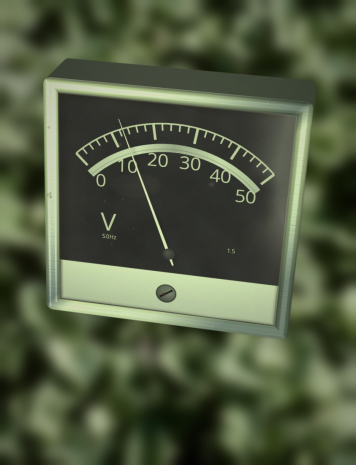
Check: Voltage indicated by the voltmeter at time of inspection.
13 V
